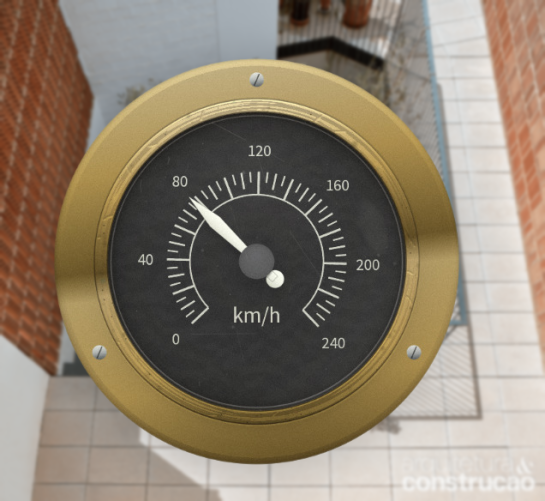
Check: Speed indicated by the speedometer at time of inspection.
77.5 km/h
